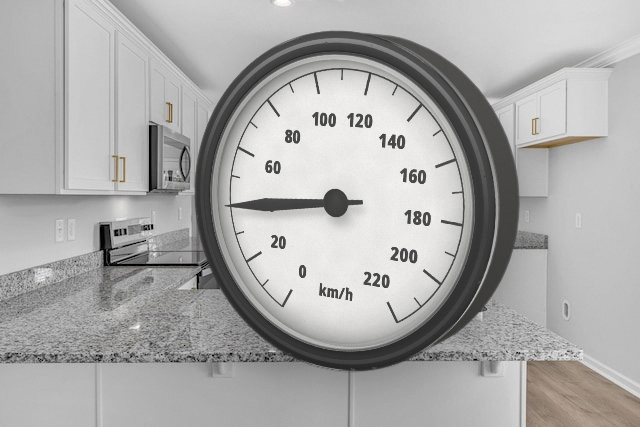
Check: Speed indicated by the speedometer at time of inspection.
40 km/h
